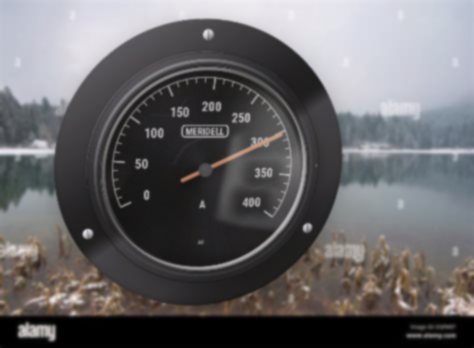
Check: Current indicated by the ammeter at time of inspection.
300 A
